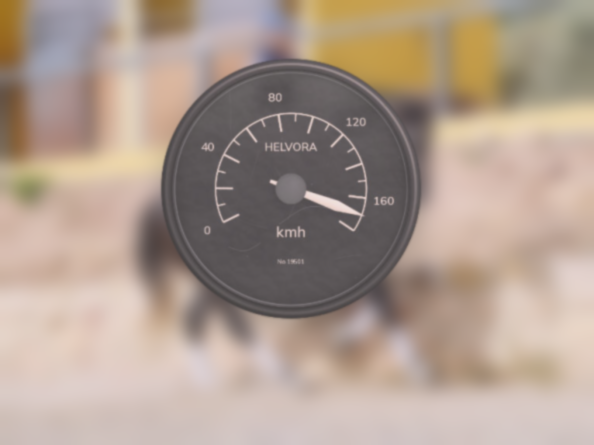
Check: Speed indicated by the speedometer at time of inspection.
170 km/h
